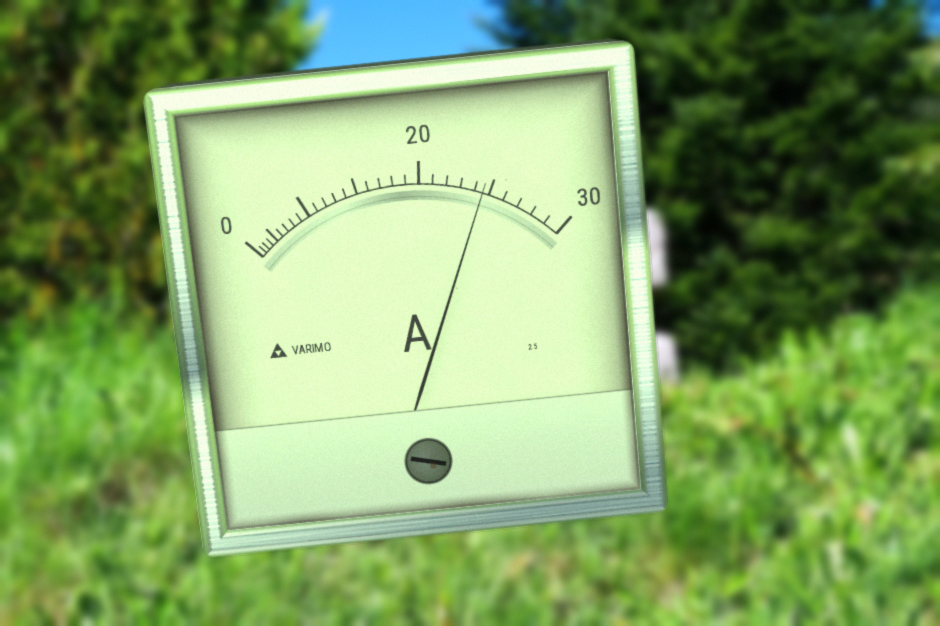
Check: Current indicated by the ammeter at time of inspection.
24.5 A
